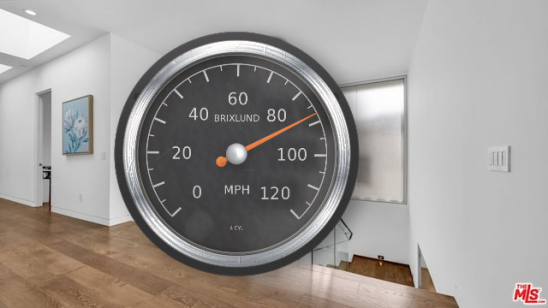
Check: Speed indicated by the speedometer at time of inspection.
87.5 mph
